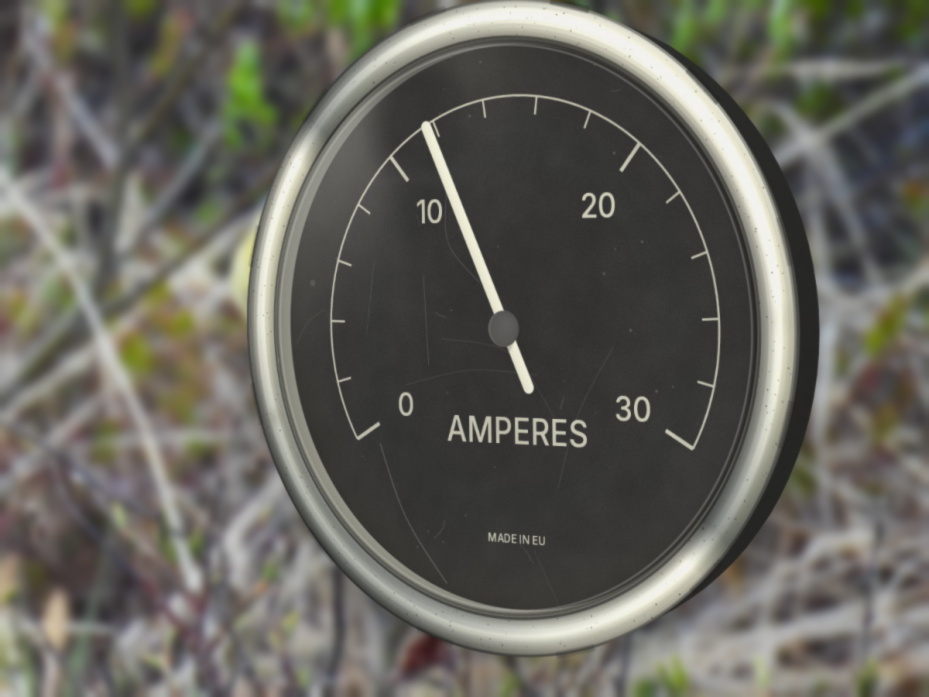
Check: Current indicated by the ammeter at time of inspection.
12 A
